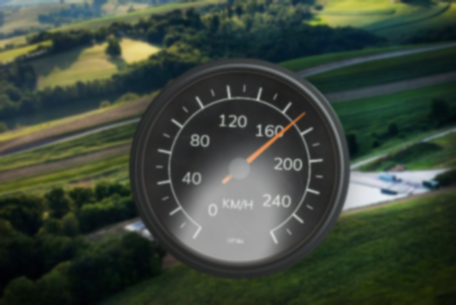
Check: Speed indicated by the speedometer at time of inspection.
170 km/h
